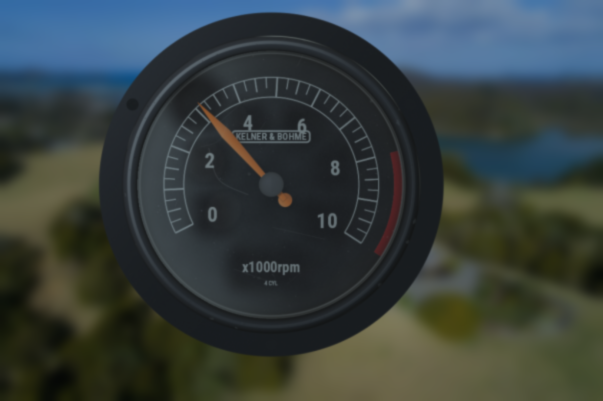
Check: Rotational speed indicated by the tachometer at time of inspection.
3125 rpm
